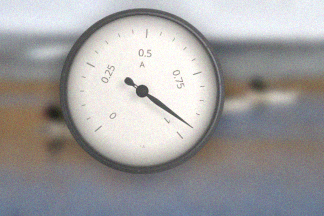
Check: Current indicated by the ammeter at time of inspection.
0.95 A
